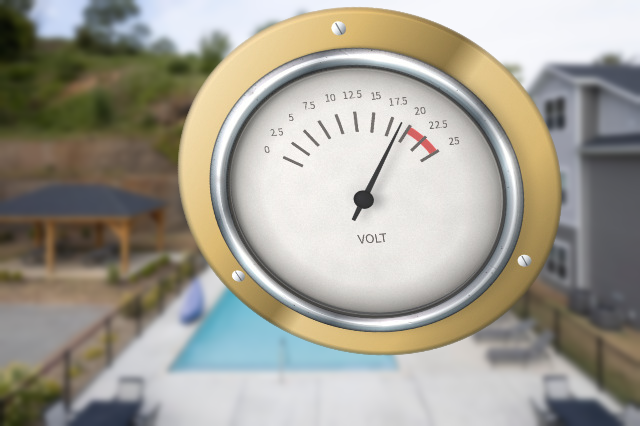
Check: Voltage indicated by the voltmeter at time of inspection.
18.75 V
